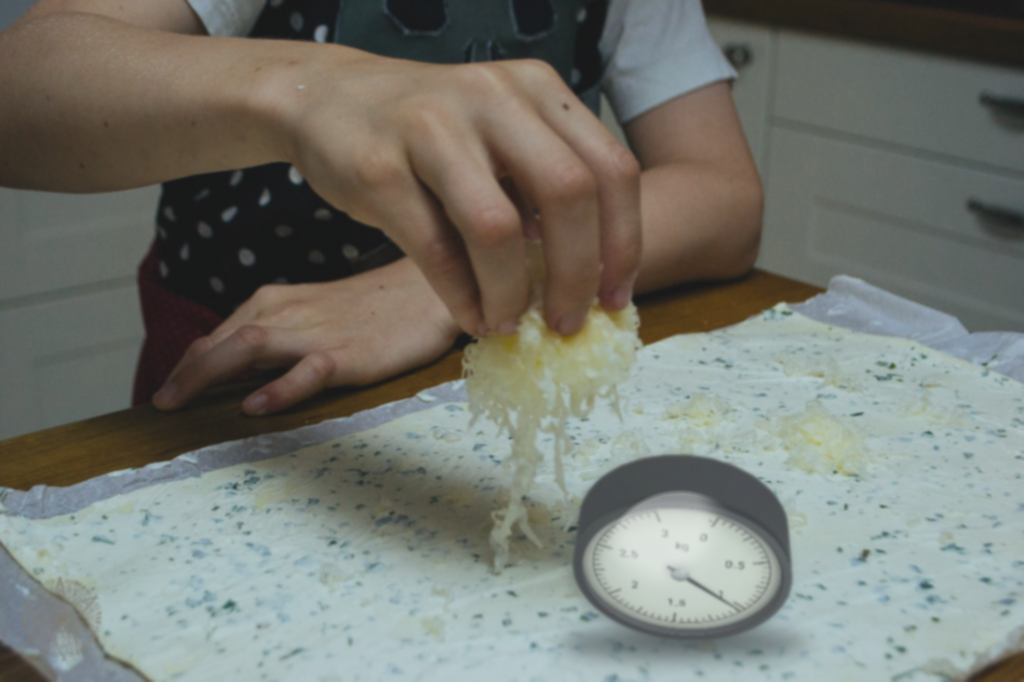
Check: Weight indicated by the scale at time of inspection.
1 kg
